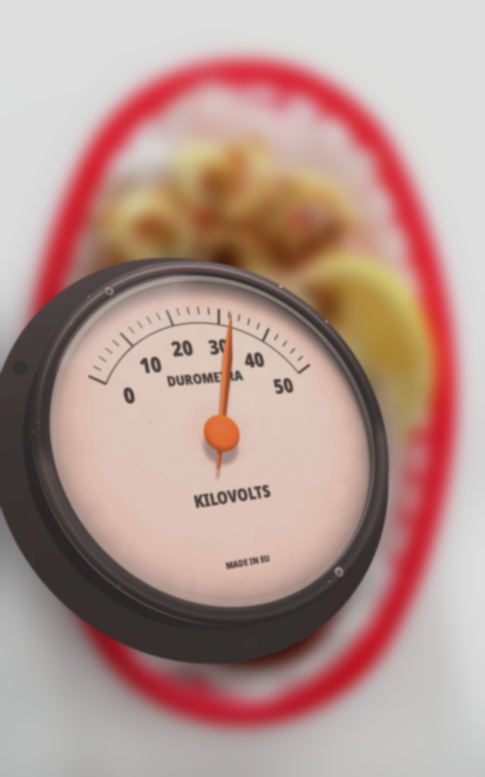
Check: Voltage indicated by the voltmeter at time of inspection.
32 kV
